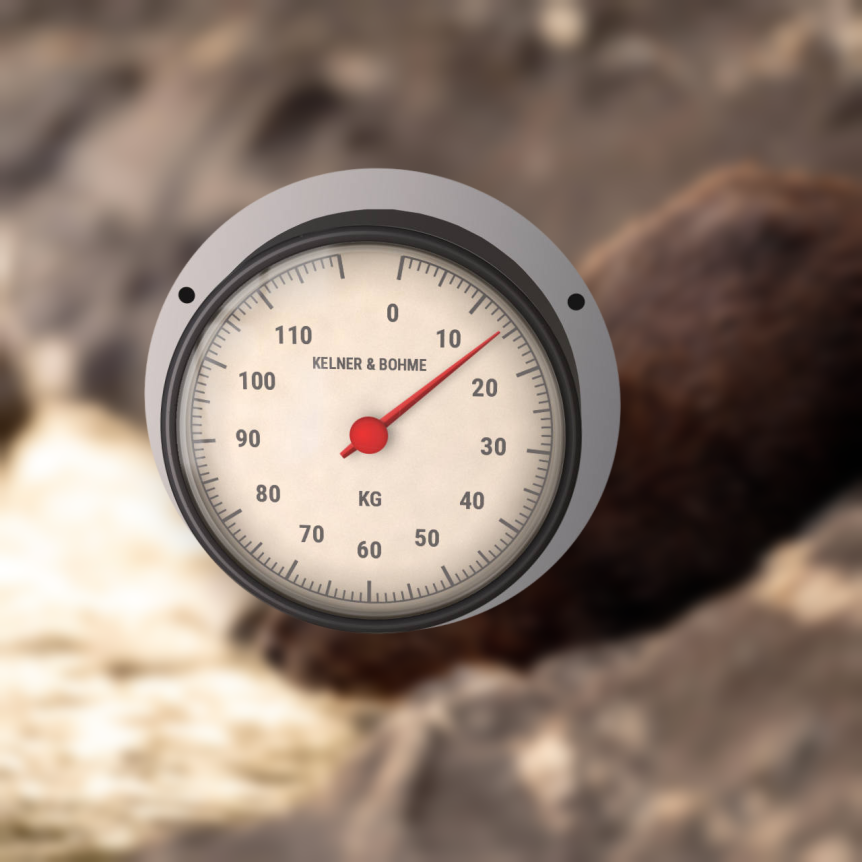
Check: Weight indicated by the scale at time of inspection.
14 kg
